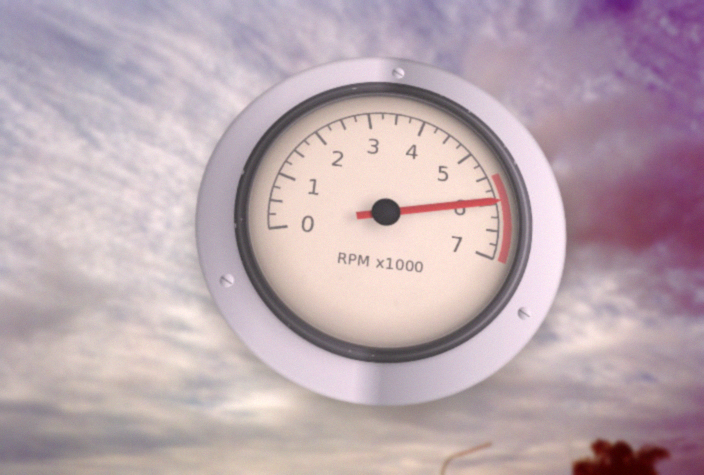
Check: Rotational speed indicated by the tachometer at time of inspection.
6000 rpm
